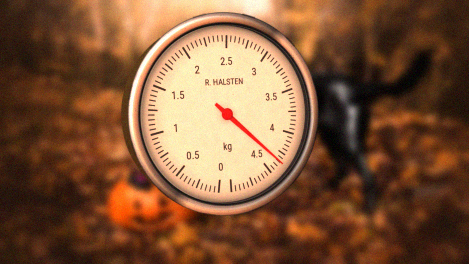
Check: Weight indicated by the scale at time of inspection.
4.35 kg
